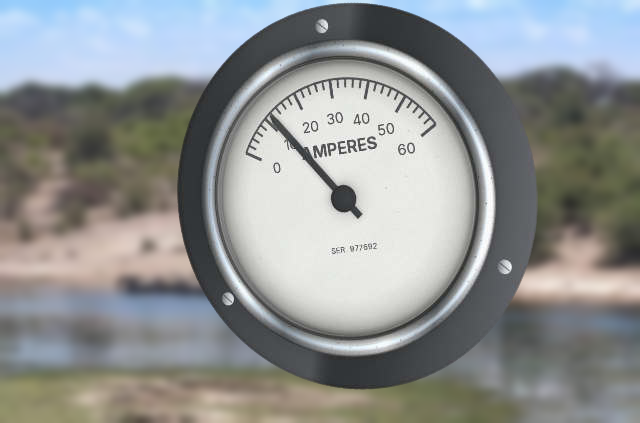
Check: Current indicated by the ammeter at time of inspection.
12 A
